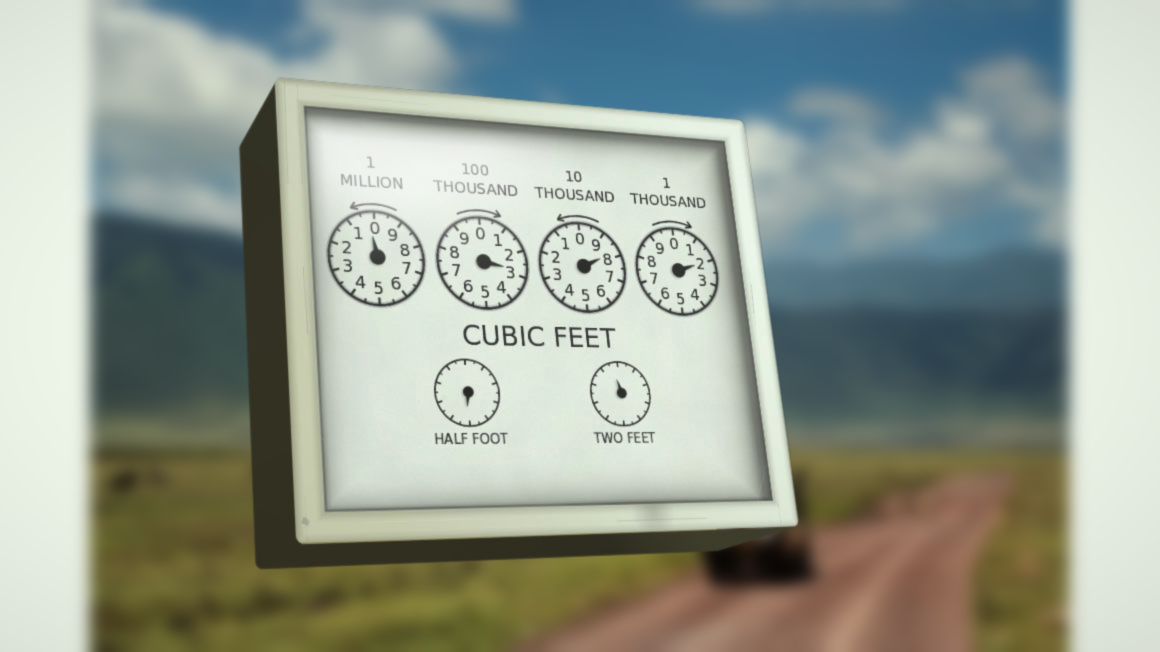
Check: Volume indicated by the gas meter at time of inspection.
28200 ft³
